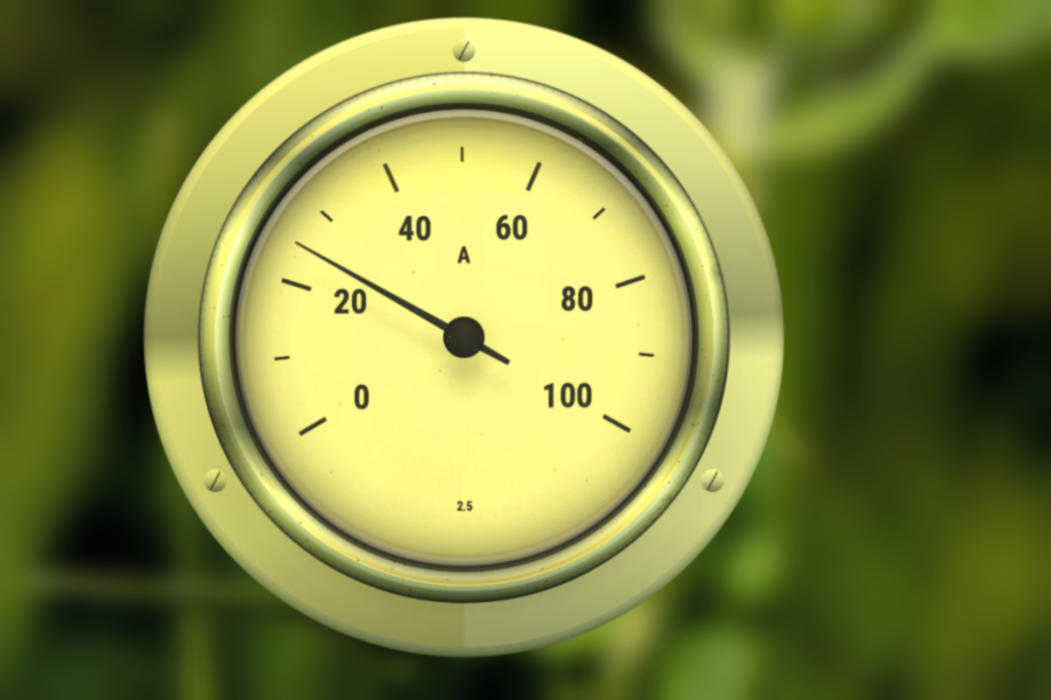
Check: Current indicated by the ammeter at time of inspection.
25 A
